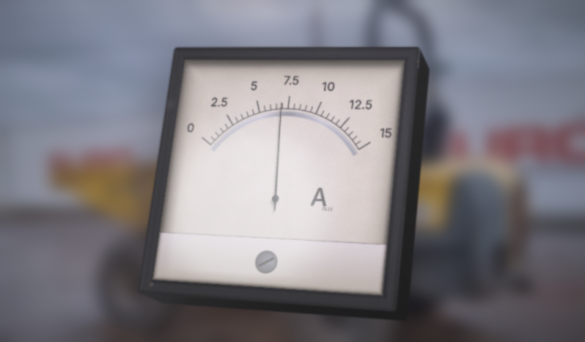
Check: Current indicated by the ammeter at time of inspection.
7 A
